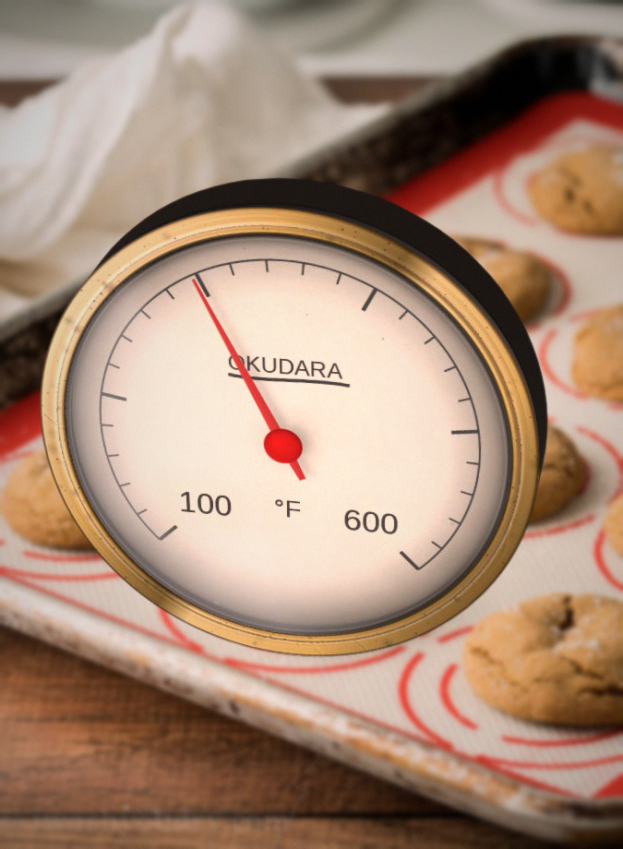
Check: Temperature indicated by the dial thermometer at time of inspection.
300 °F
